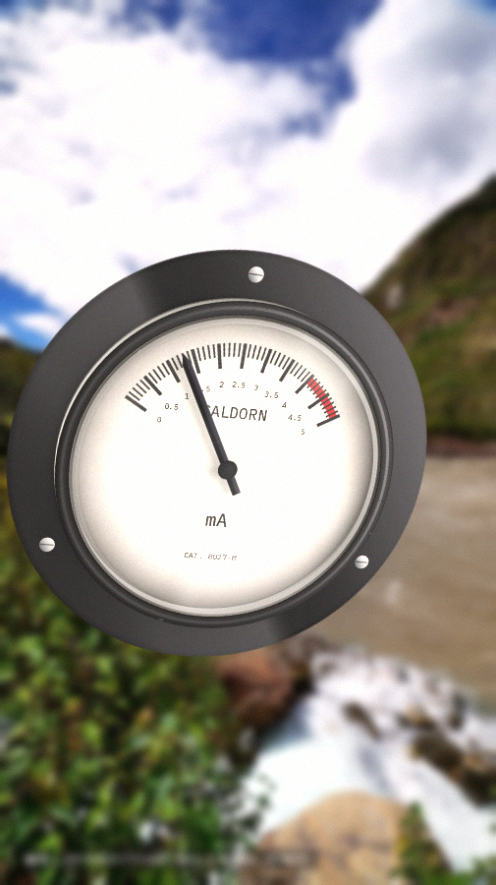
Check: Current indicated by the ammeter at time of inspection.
1.3 mA
